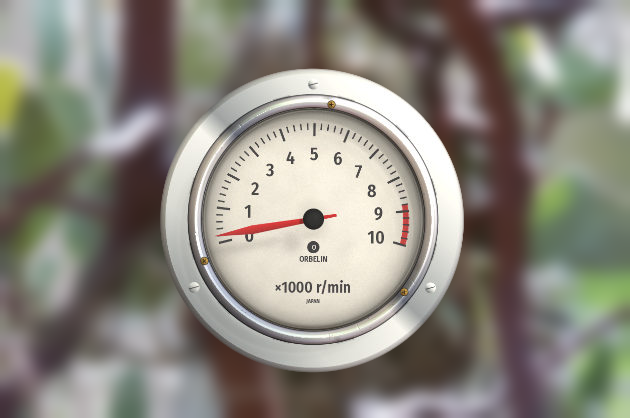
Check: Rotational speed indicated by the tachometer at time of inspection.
200 rpm
